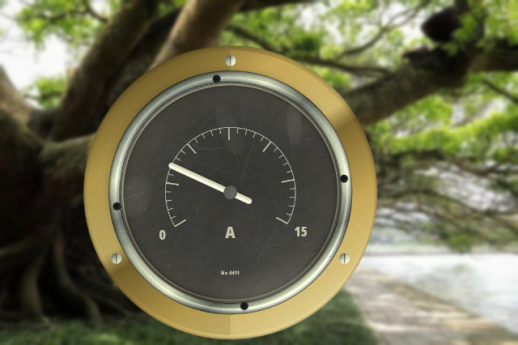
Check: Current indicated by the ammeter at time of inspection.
3.5 A
